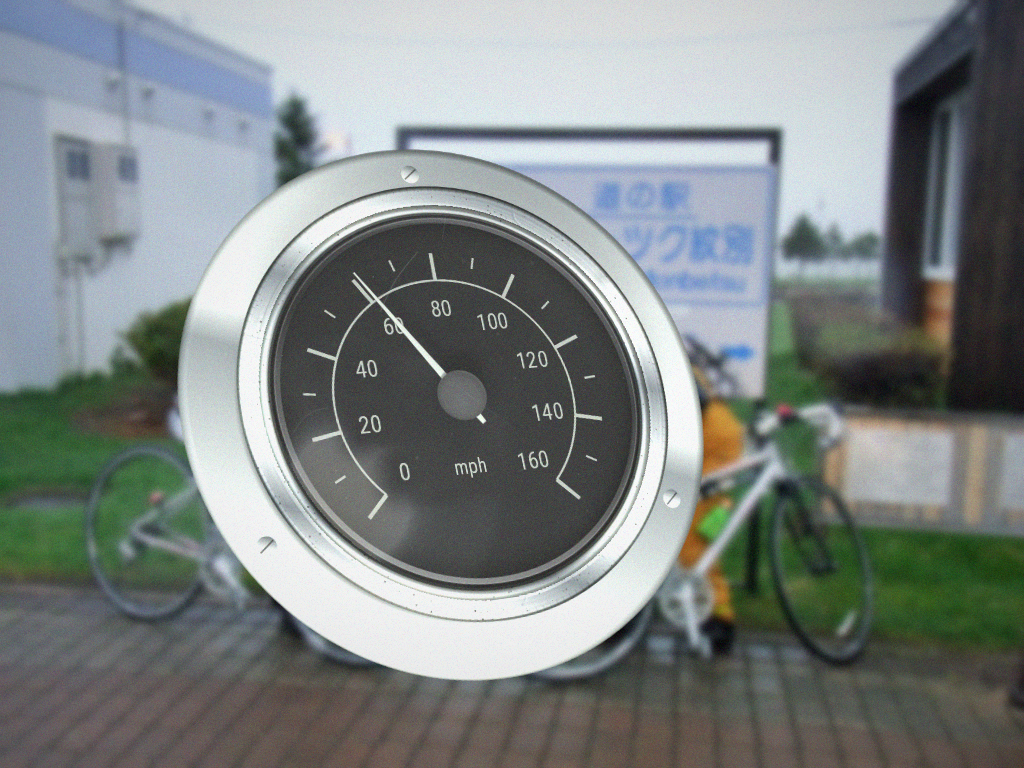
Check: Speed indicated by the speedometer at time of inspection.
60 mph
